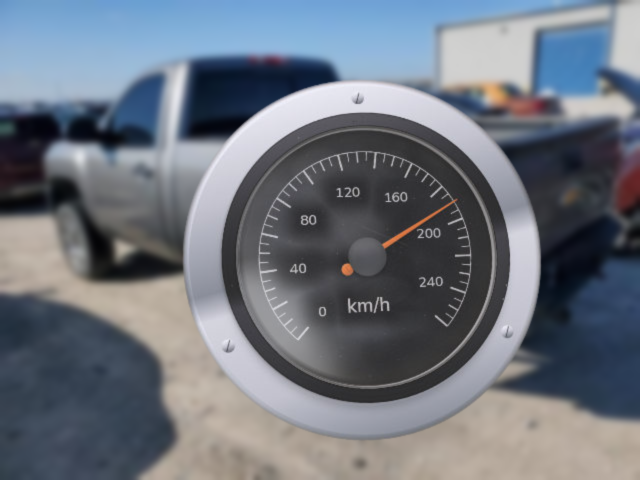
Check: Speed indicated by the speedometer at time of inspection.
190 km/h
